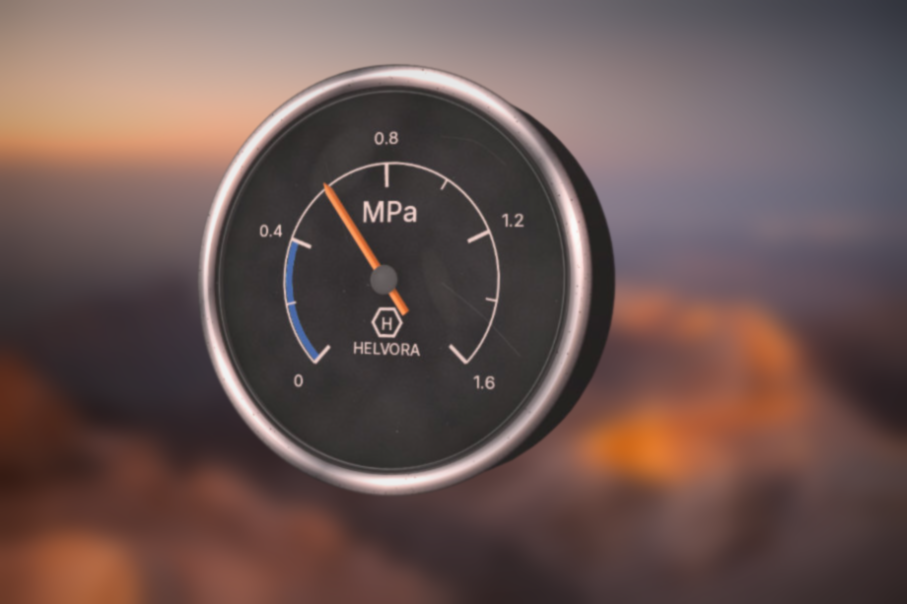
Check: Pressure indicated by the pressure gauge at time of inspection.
0.6 MPa
